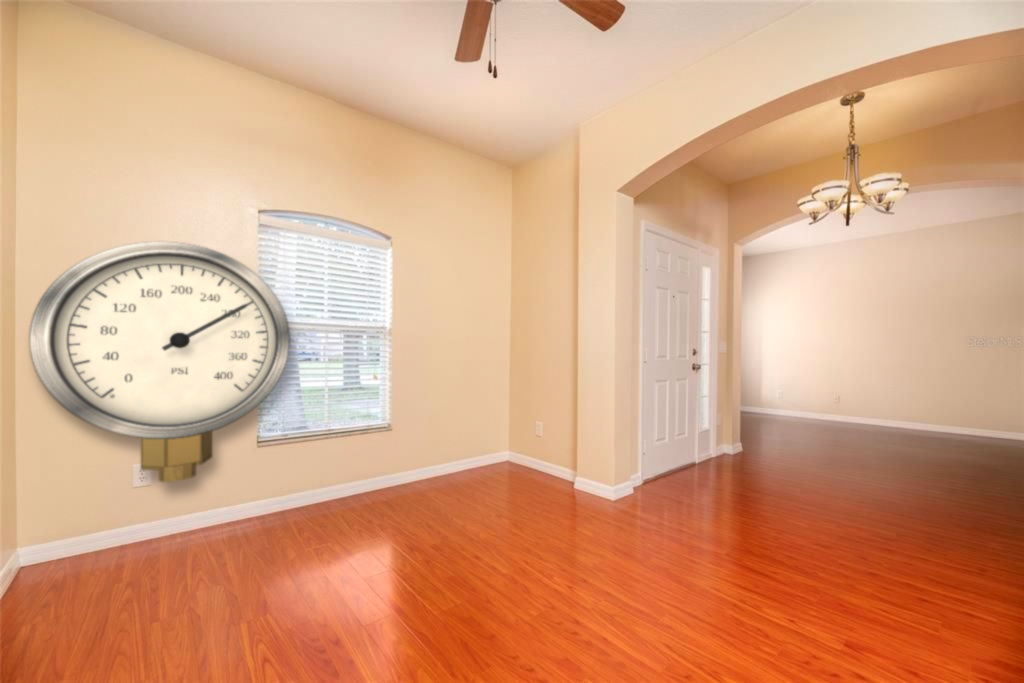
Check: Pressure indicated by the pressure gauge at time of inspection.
280 psi
